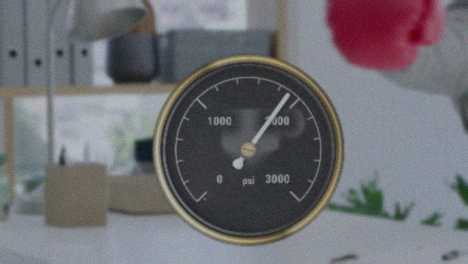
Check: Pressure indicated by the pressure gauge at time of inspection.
1900 psi
